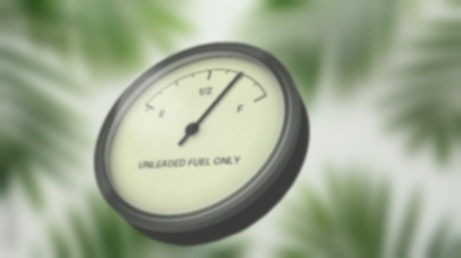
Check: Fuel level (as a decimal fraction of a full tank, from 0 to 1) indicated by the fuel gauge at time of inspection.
0.75
